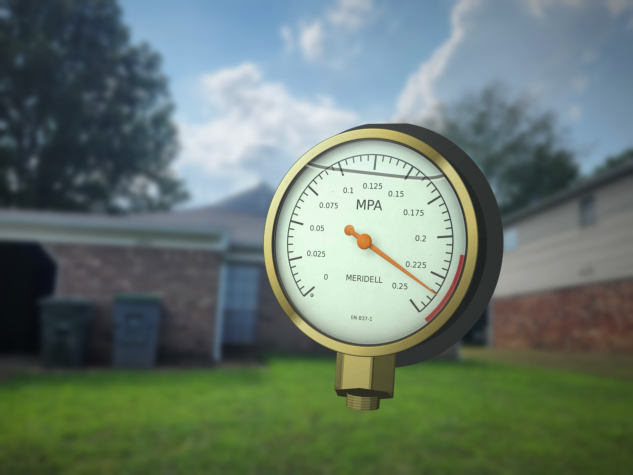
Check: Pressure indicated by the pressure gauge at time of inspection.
0.235 MPa
